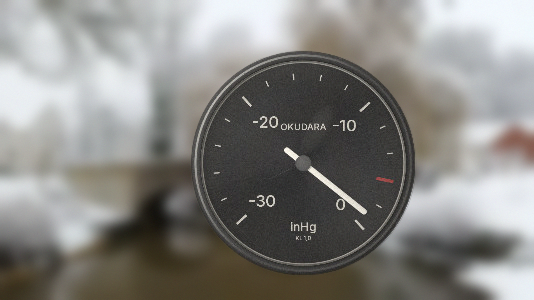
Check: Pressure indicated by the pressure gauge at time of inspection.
-1 inHg
